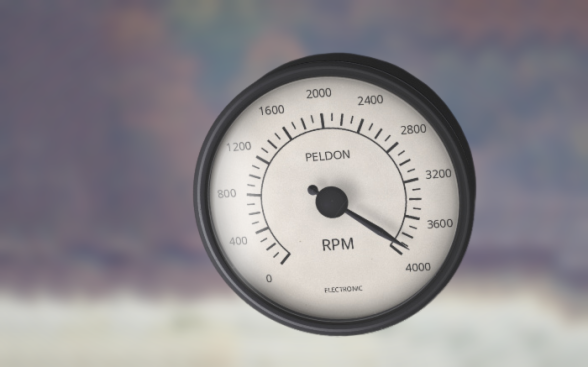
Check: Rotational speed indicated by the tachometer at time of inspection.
3900 rpm
